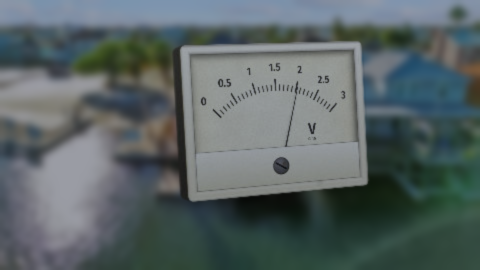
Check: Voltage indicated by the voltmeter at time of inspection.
2 V
